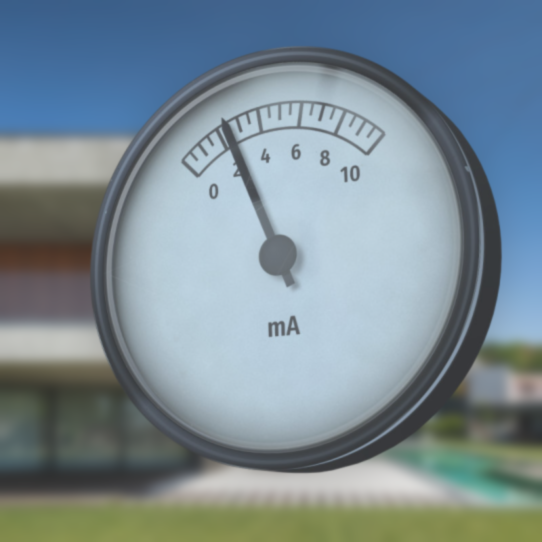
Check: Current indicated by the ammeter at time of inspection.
2.5 mA
